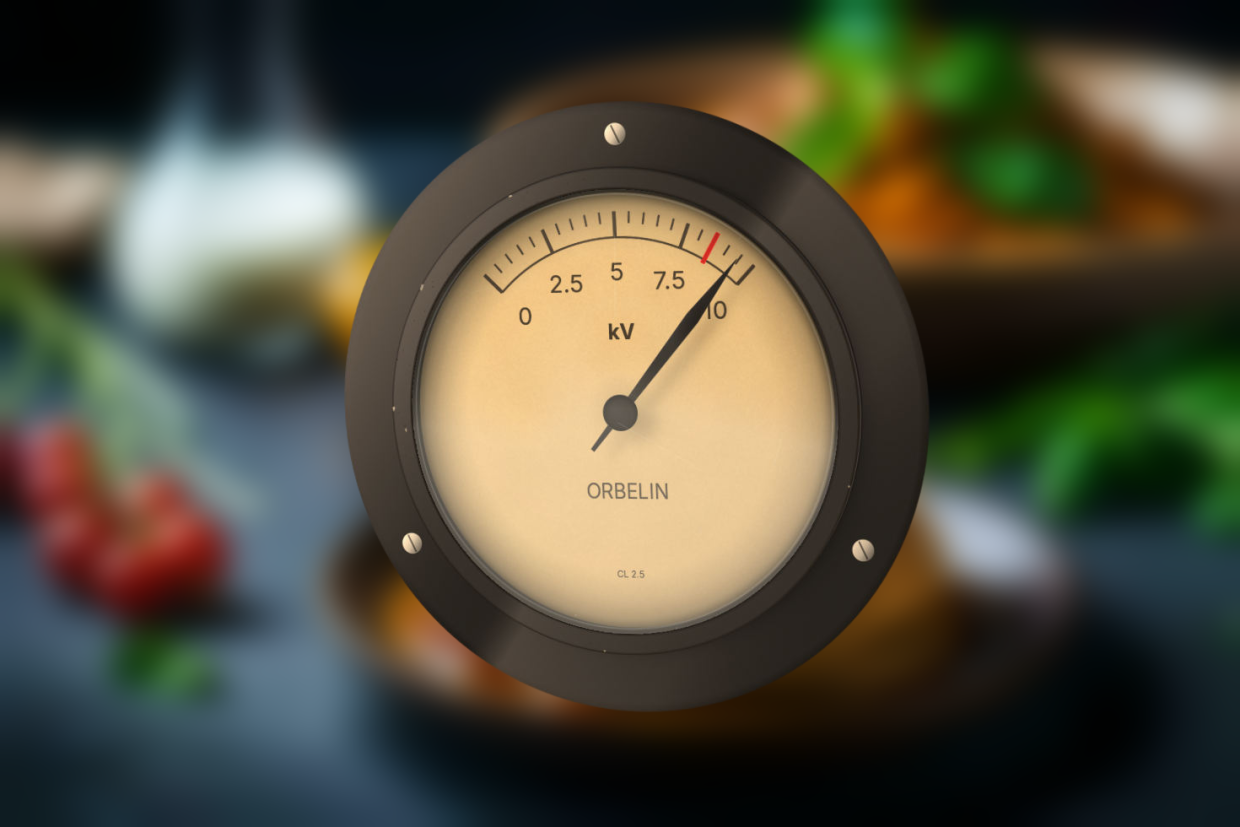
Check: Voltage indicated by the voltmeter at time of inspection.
9.5 kV
